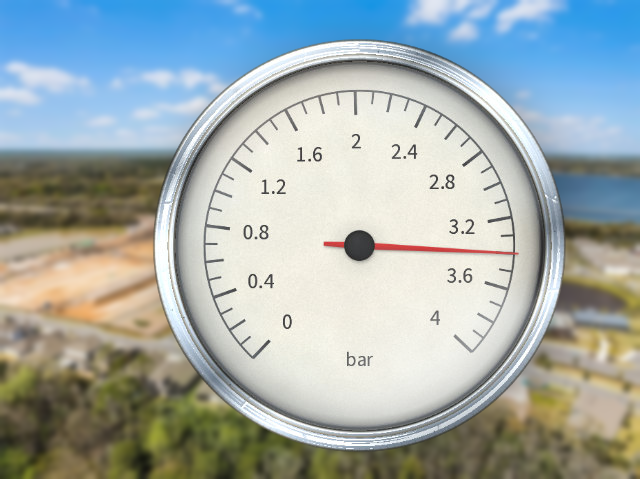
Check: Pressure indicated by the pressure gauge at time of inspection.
3.4 bar
